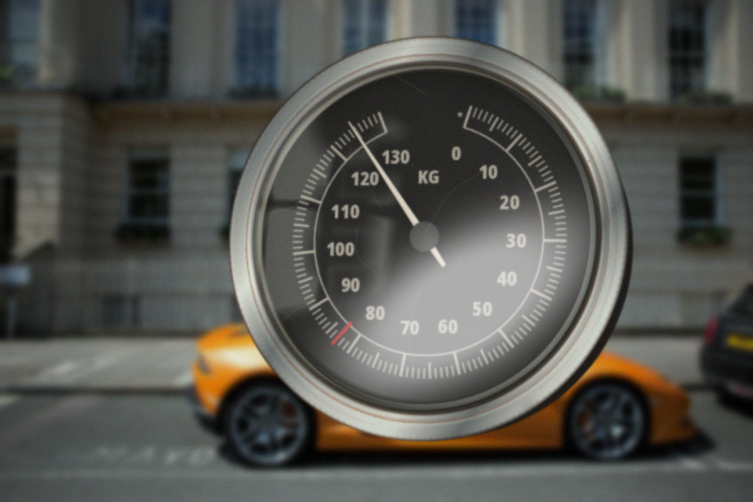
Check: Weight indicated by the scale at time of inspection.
125 kg
